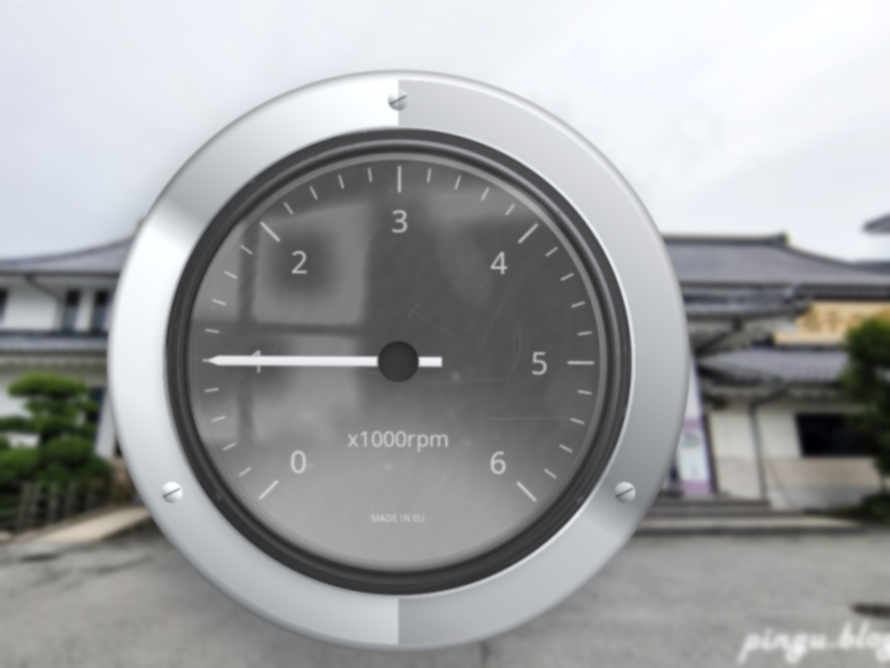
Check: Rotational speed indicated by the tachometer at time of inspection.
1000 rpm
